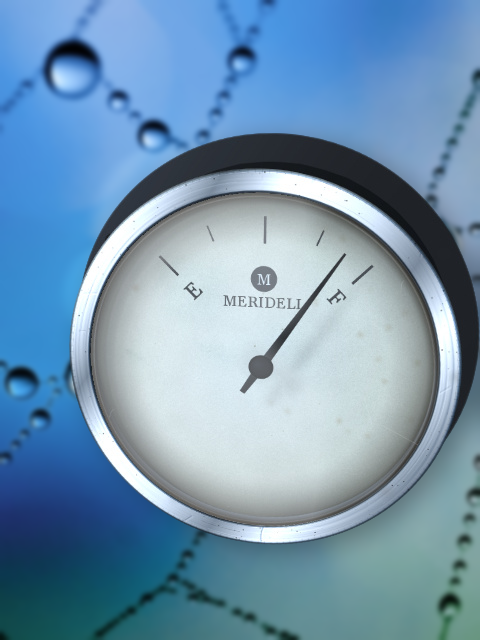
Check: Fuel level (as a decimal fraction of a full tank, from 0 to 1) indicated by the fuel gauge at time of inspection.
0.875
